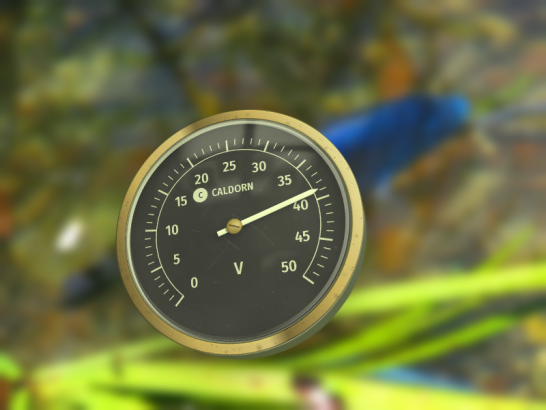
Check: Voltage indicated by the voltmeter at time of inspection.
39 V
